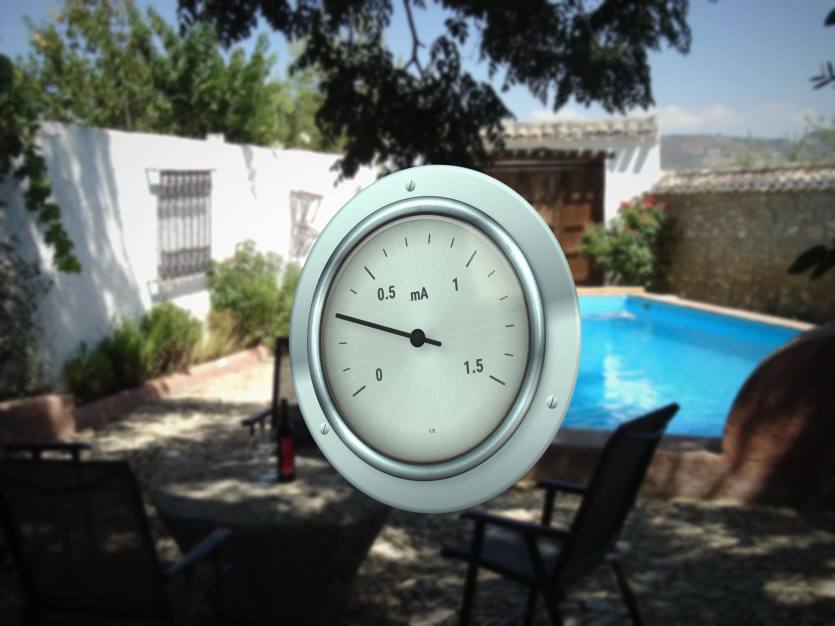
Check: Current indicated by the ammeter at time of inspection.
0.3 mA
